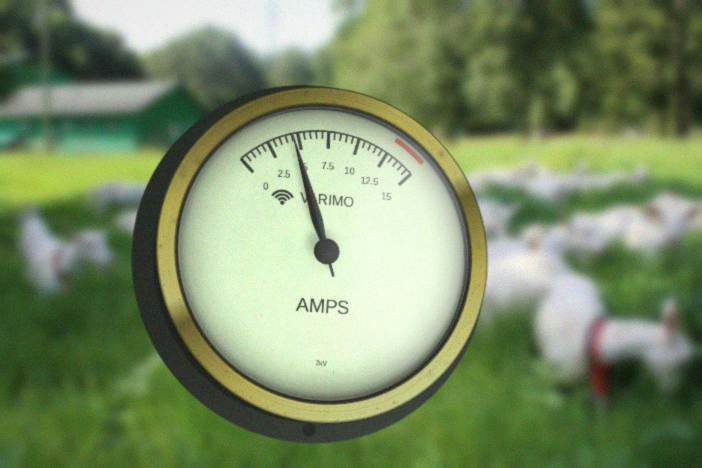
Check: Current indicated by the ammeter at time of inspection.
4.5 A
